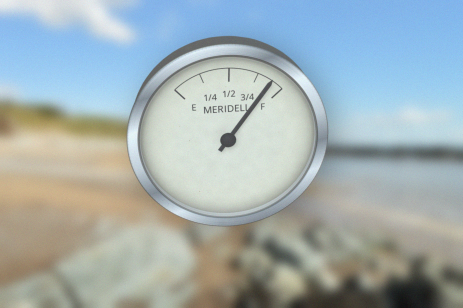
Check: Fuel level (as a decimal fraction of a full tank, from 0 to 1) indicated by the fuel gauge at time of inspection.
0.875
